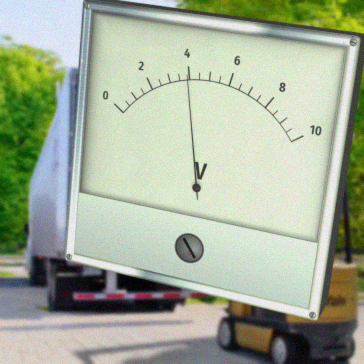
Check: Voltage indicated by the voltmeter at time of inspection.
4 V
